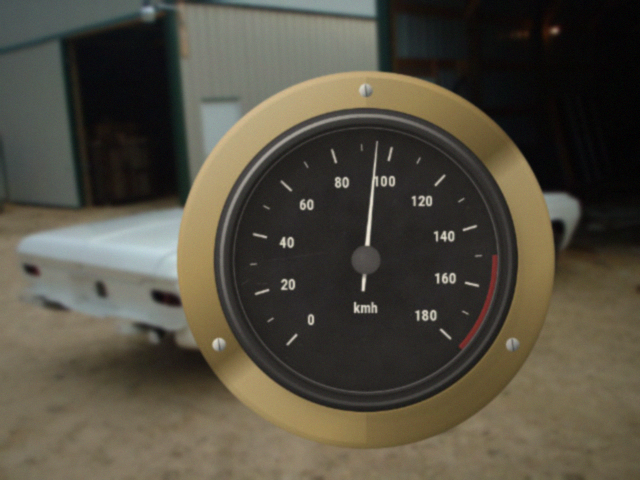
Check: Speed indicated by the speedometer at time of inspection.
95 km/h
